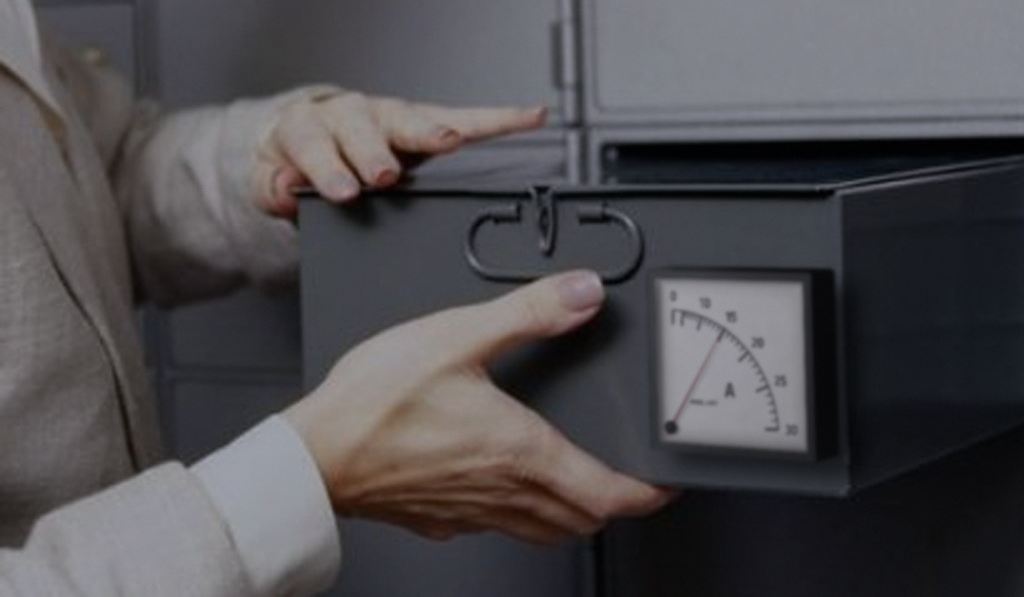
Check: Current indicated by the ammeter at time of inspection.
15 A
